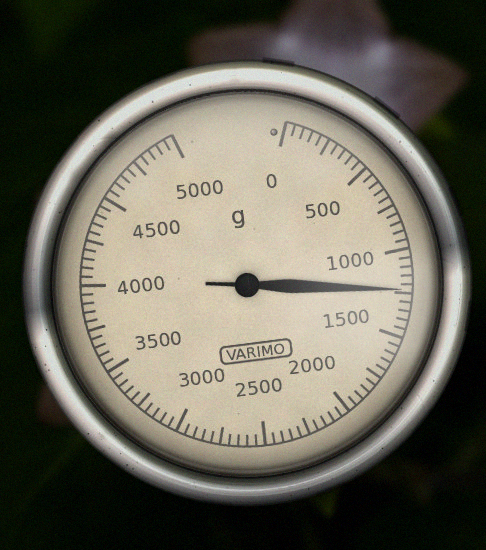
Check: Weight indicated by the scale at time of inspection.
1225 g
